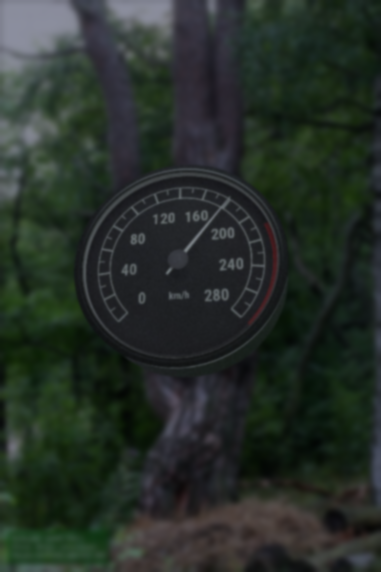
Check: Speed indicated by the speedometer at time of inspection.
180 km/h
